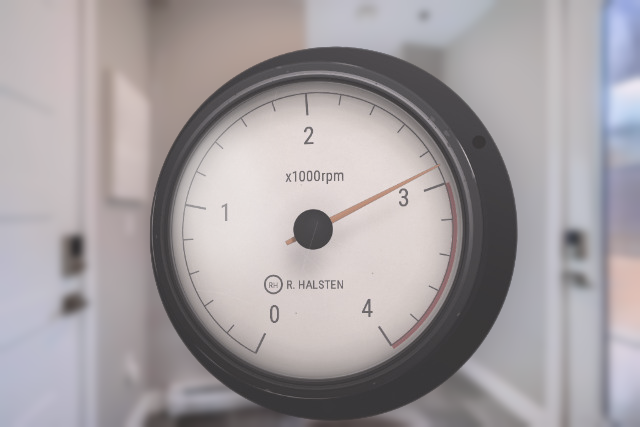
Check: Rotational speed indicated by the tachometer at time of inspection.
2900 rpm
